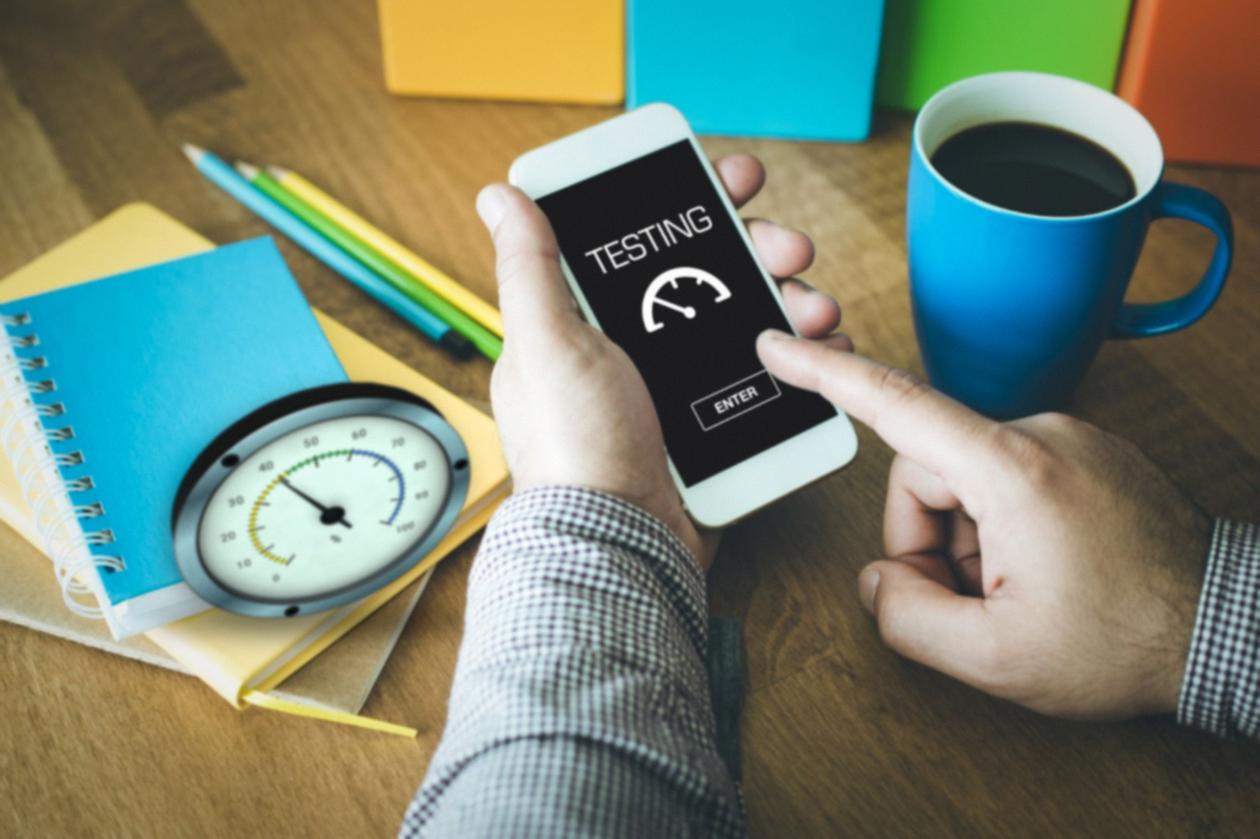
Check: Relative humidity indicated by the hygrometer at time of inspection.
40 %
